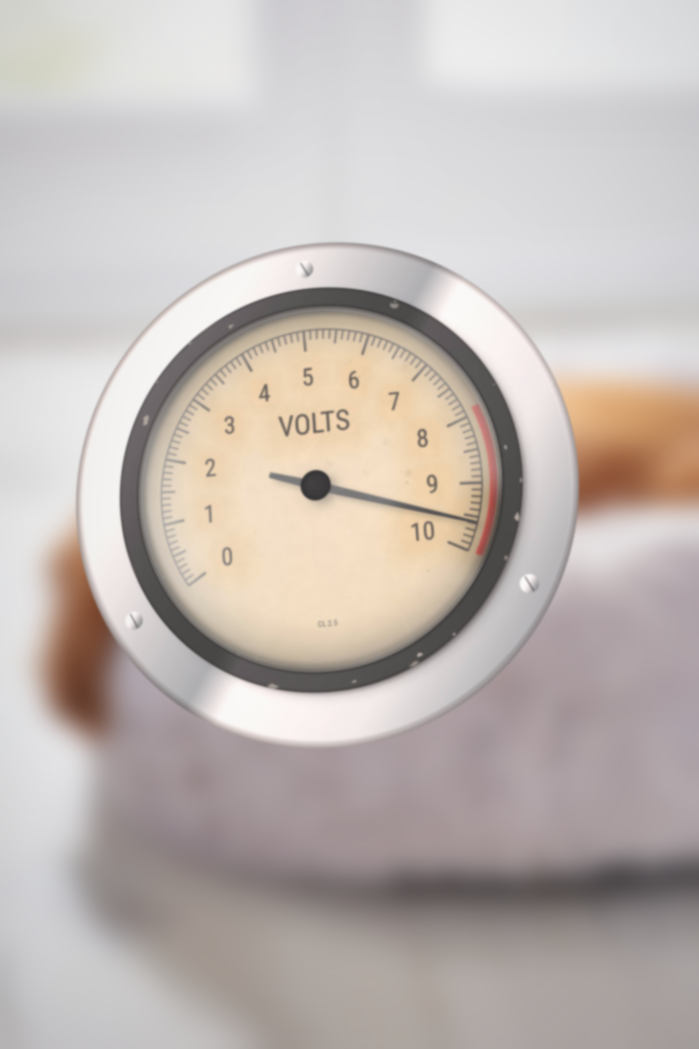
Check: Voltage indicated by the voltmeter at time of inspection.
9.6 V
